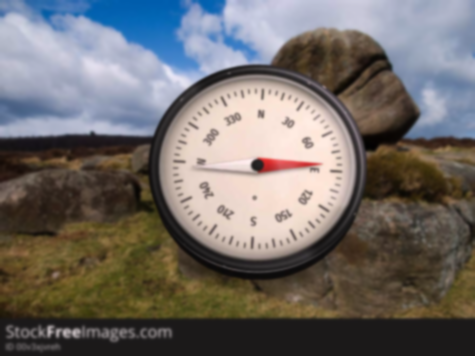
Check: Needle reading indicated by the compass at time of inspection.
85 °
